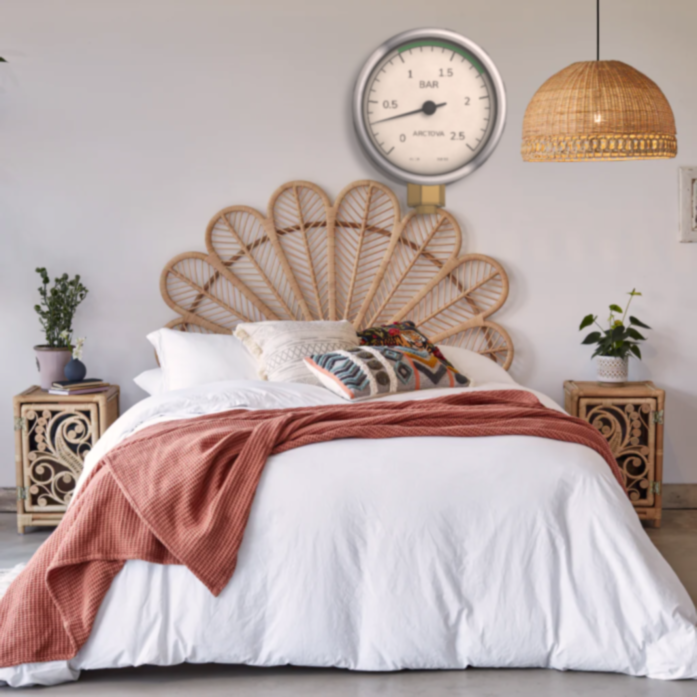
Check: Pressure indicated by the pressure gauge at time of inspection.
0.3 bar
